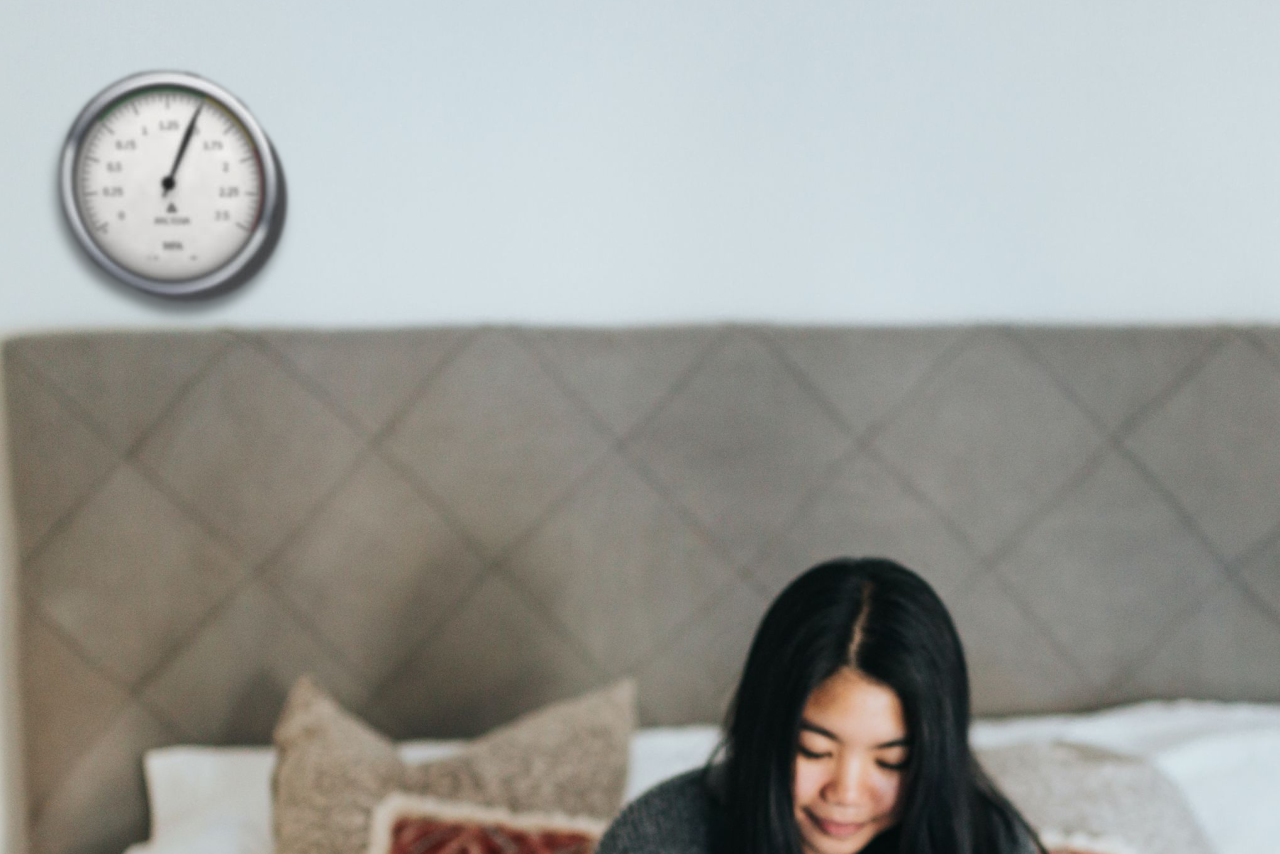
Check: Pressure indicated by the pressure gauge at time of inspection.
1.5 MPa
